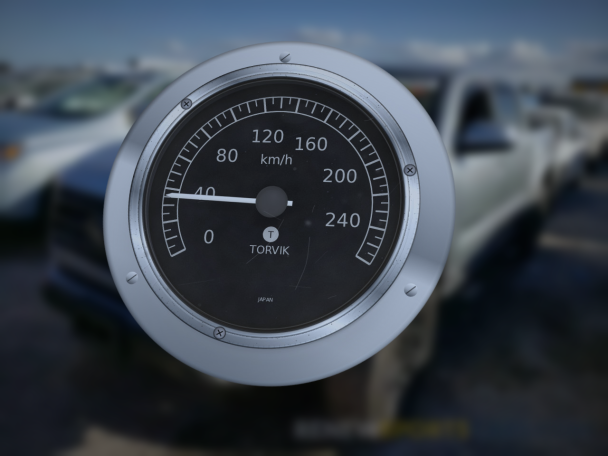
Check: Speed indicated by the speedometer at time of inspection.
35 km/h
